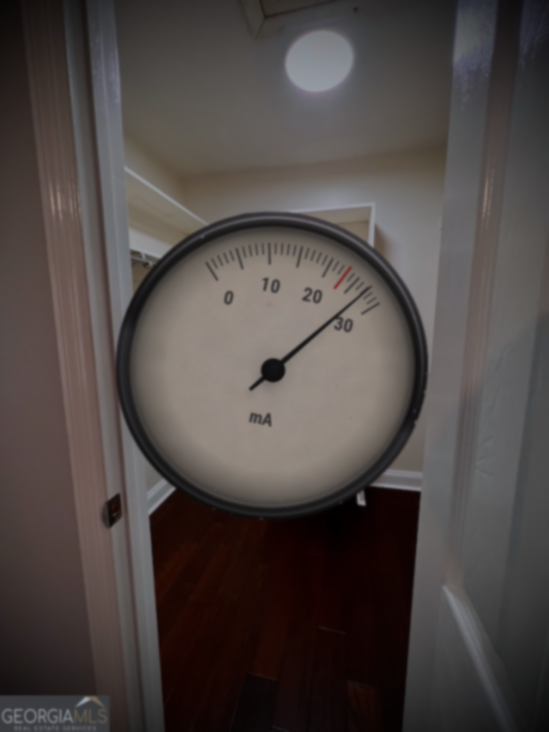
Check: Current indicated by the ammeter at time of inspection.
27 mA
